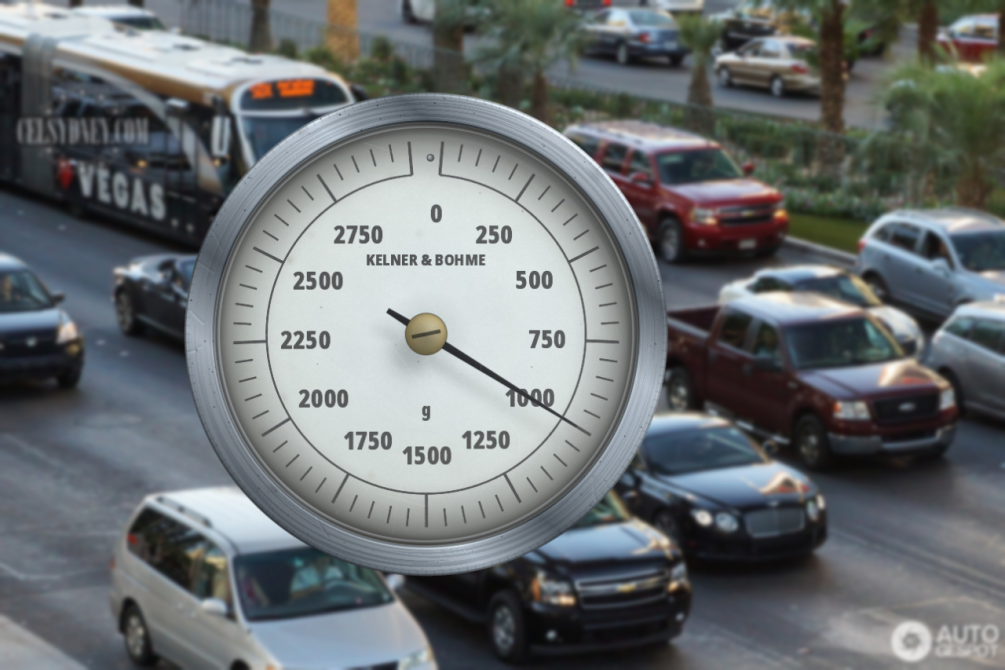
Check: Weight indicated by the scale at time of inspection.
1000 g
